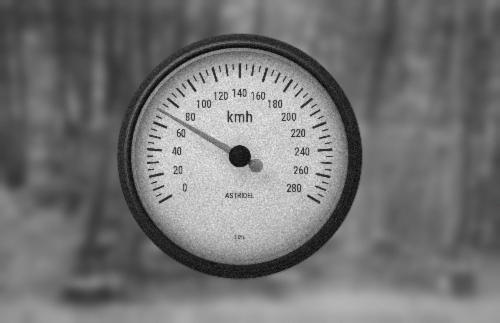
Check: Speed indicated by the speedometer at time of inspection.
70 km/h
